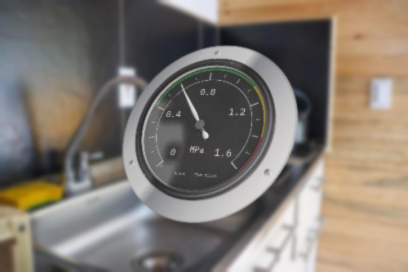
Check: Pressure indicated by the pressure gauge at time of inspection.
0.6 MPa
